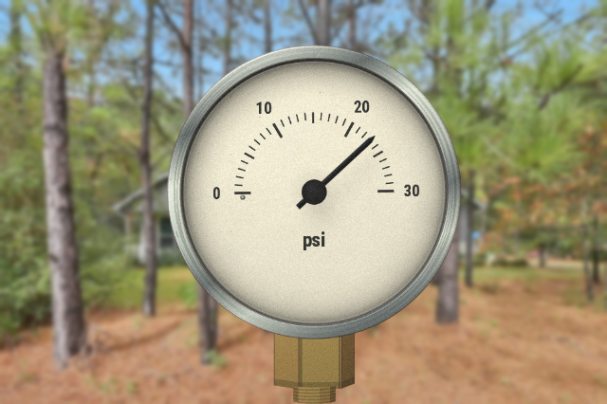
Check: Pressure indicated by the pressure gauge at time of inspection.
23 psi
